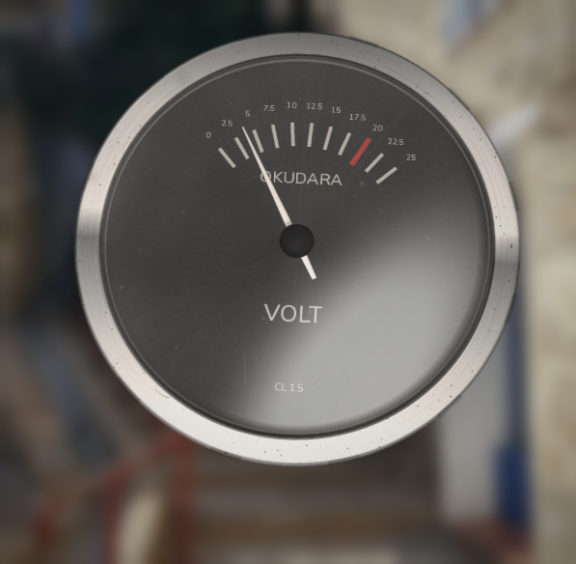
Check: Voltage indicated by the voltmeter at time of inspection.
3.75 V
